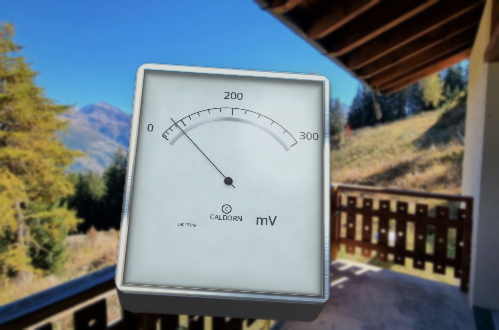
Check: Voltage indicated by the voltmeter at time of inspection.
80 mV
